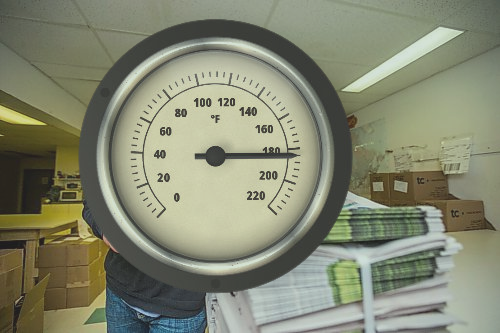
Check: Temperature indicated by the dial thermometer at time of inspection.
184 °F
